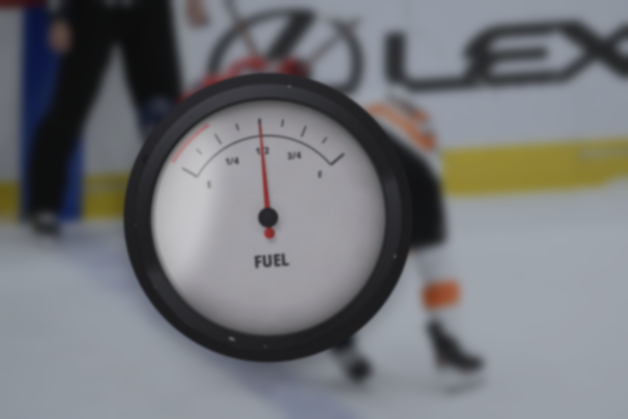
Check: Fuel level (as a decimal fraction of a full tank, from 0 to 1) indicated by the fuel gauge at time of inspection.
0.5
